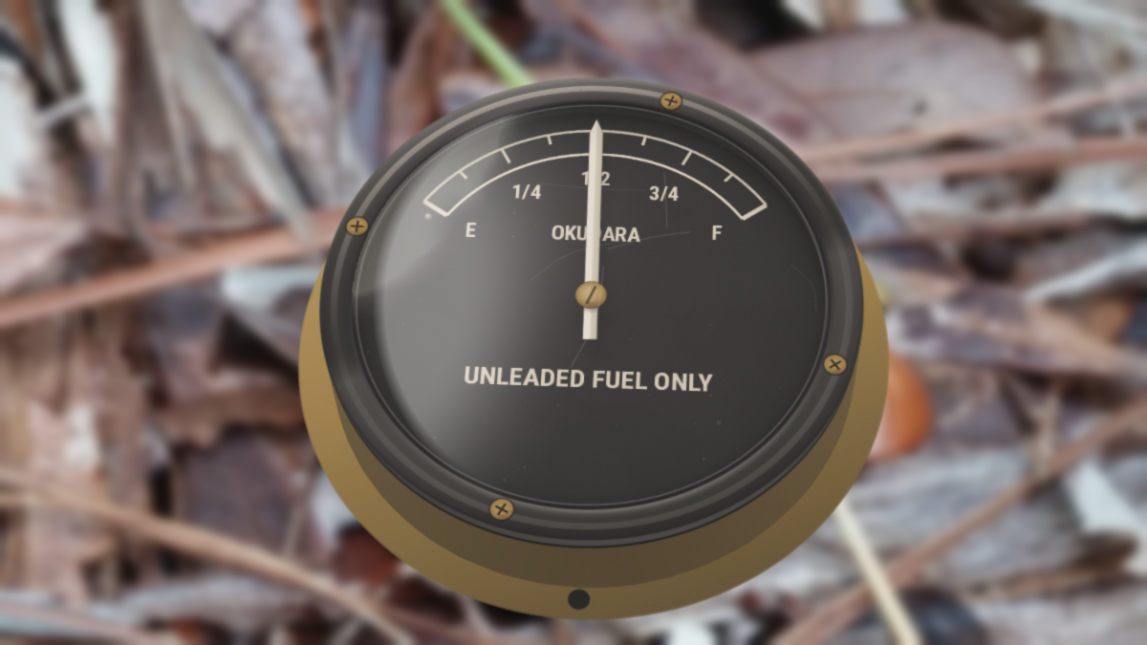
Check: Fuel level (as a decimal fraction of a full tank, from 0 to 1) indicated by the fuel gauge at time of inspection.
0.5
